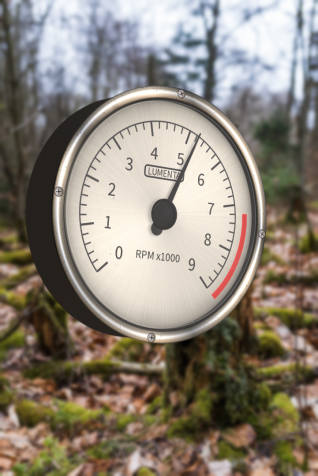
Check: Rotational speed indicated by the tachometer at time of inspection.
5200 rpm
